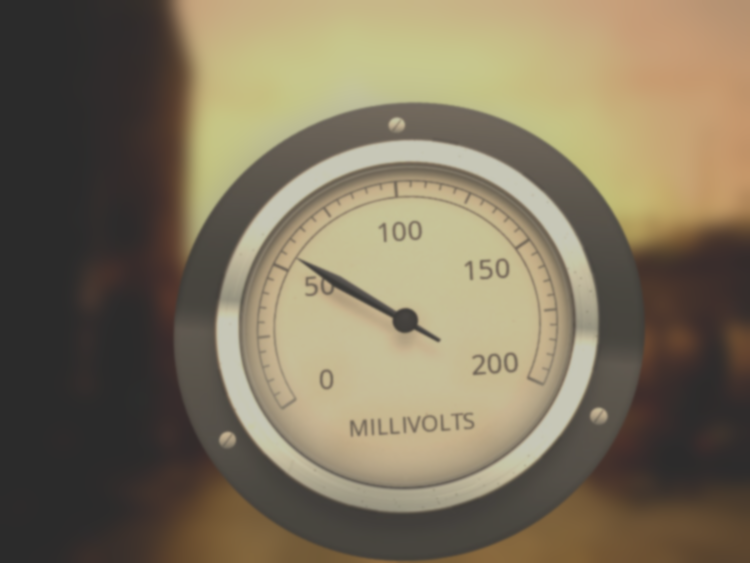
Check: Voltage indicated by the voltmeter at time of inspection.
55 mV
